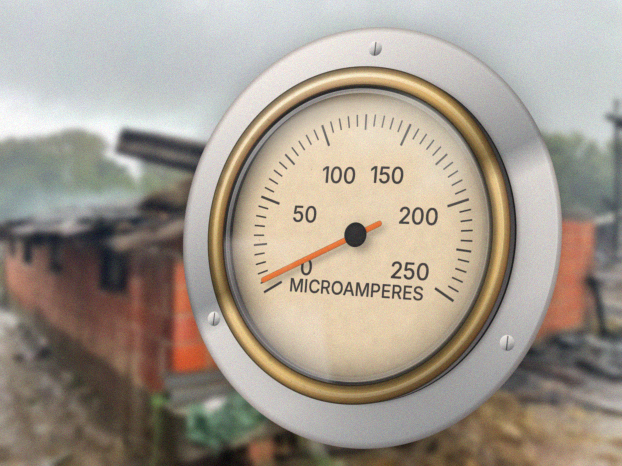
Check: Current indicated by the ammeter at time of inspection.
5 µA
